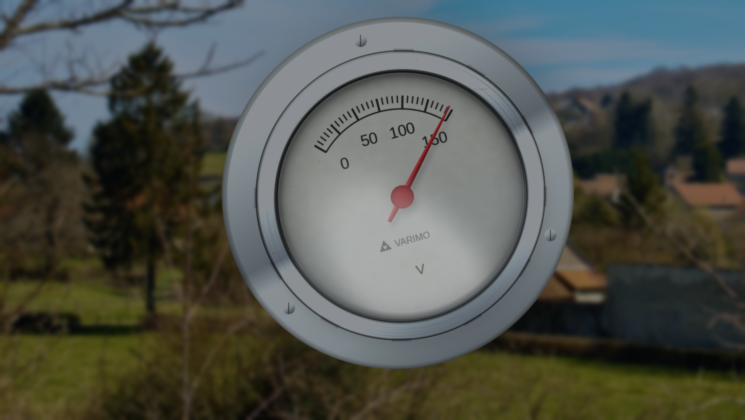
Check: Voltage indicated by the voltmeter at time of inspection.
145 V
